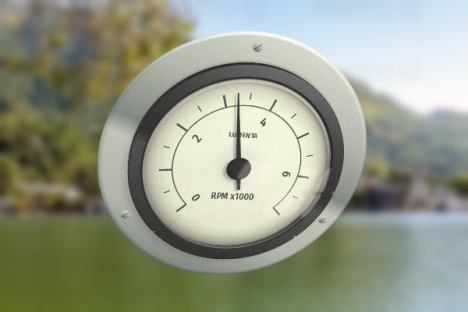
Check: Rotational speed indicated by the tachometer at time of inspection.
3250 rpm
